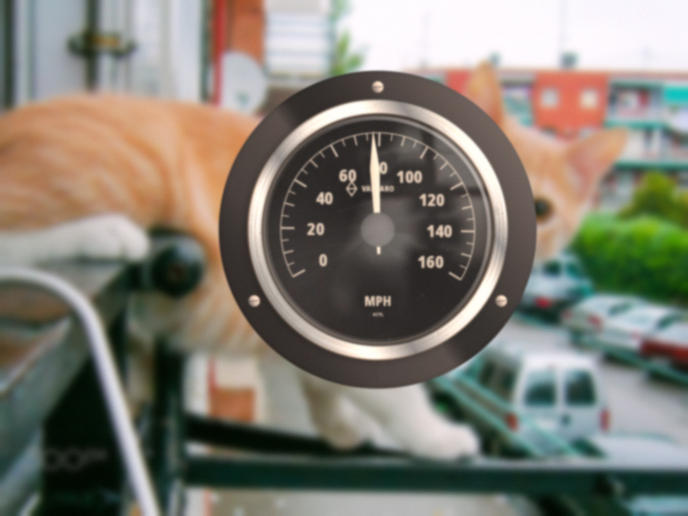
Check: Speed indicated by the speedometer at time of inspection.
77.5 mph
